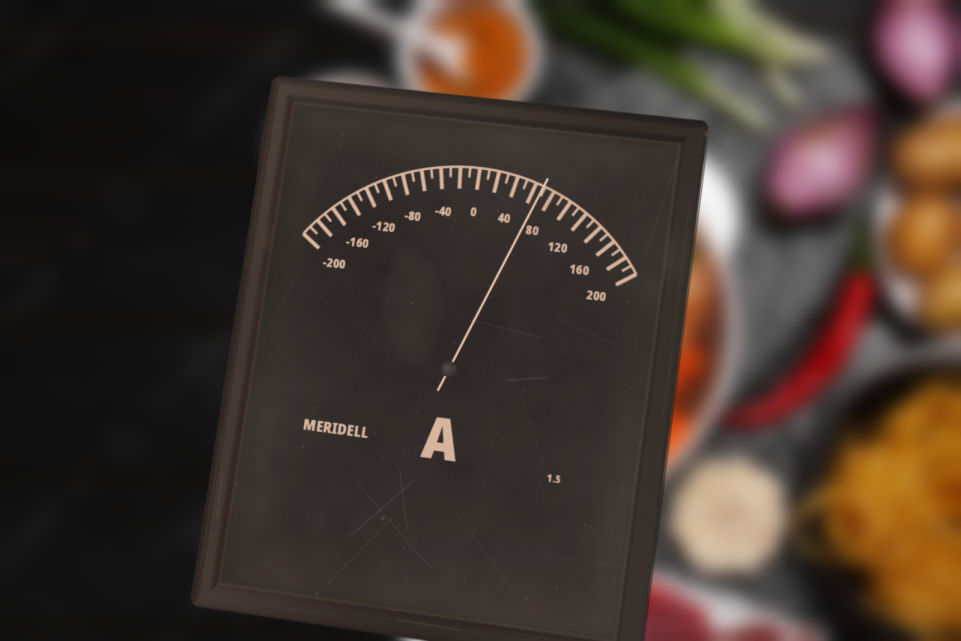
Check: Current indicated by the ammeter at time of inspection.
70 A
